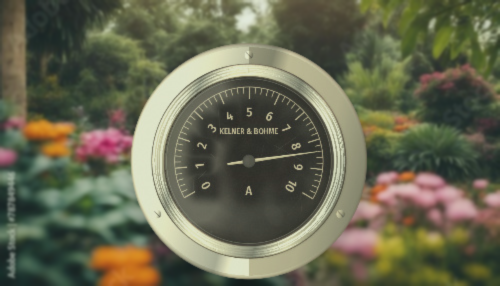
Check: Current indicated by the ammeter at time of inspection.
8.4 A
